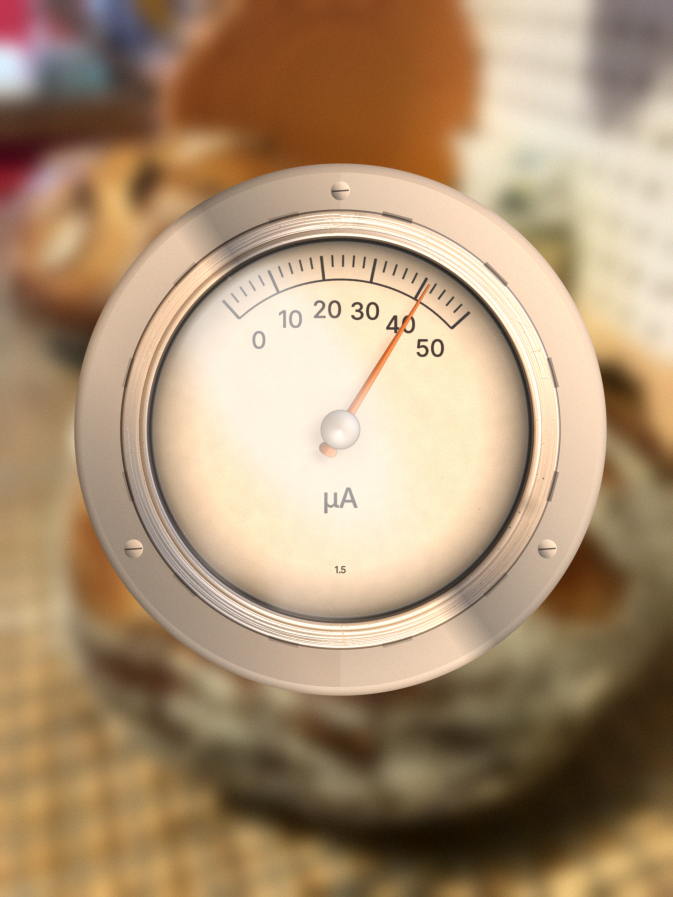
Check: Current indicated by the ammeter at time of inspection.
41 µA
